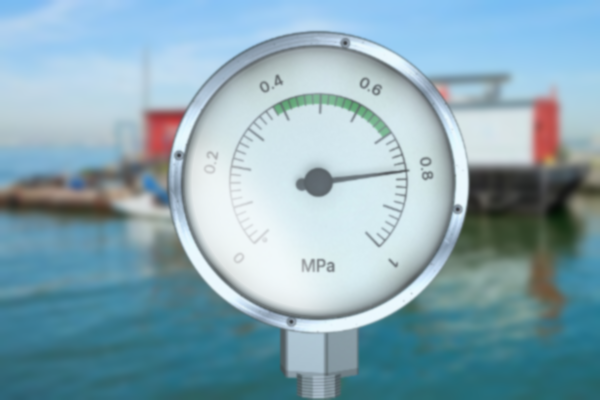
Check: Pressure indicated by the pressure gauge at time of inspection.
0.8 MPa
